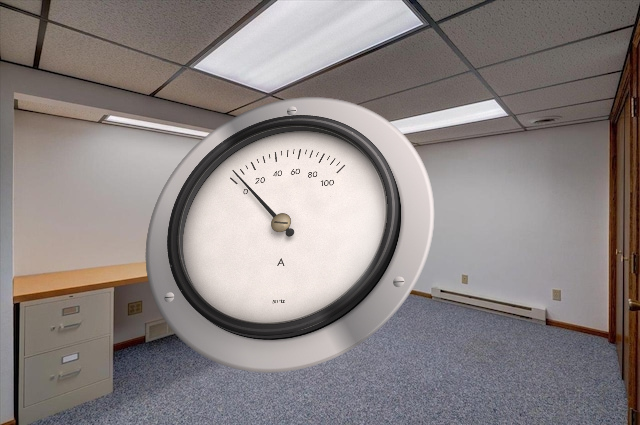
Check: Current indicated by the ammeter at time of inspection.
5 A
